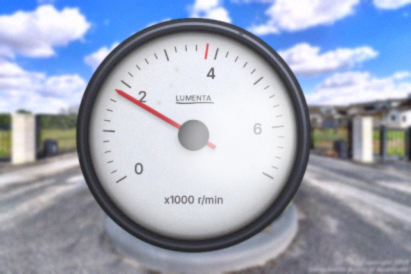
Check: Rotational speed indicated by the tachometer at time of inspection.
1800 rpm
